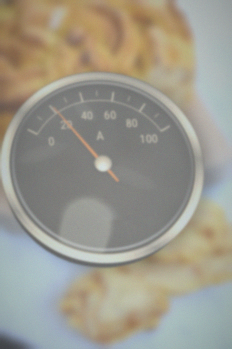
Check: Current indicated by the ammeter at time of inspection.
20 A
